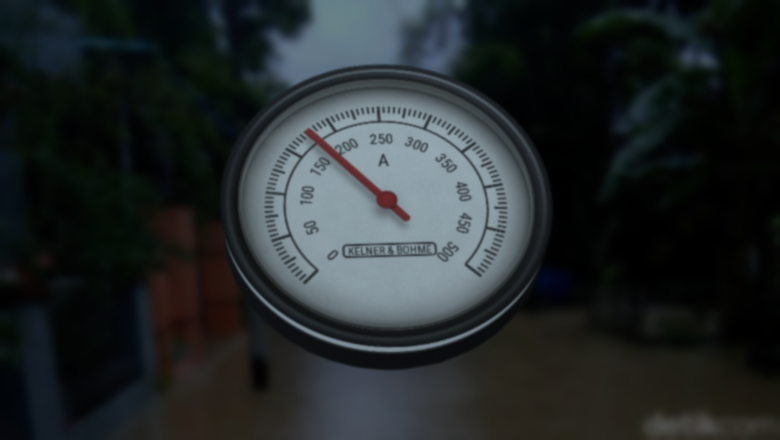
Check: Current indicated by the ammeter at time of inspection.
175 A
